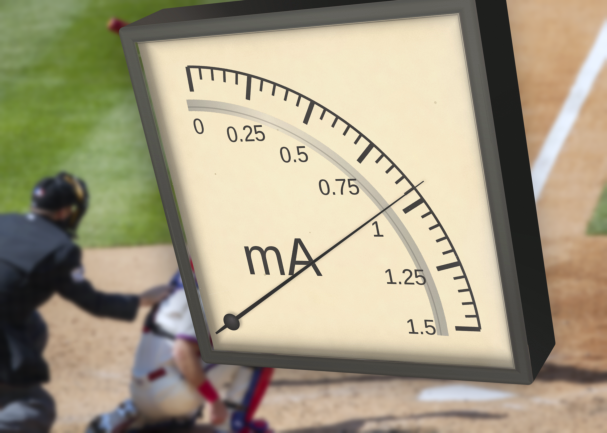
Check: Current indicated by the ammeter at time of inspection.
0.95 mA
